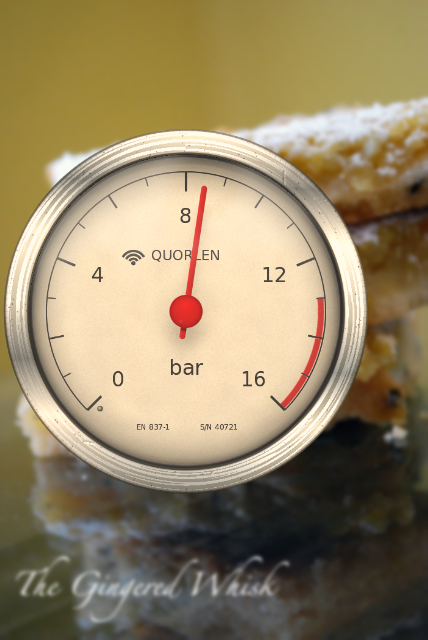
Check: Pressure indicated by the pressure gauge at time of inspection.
8.5 bar
